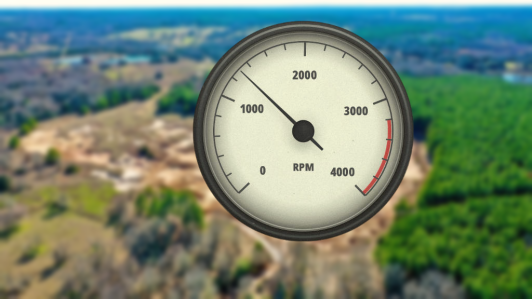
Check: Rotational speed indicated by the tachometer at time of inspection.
1300 rpm
